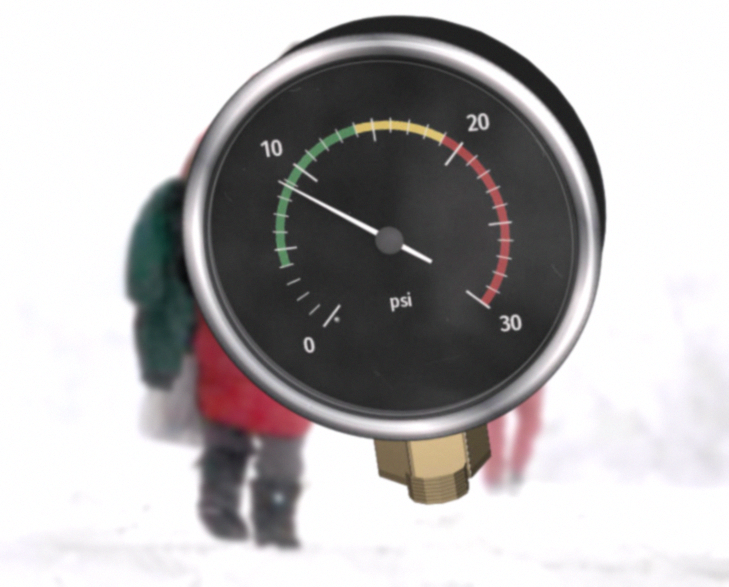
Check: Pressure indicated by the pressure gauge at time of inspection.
9 psi
